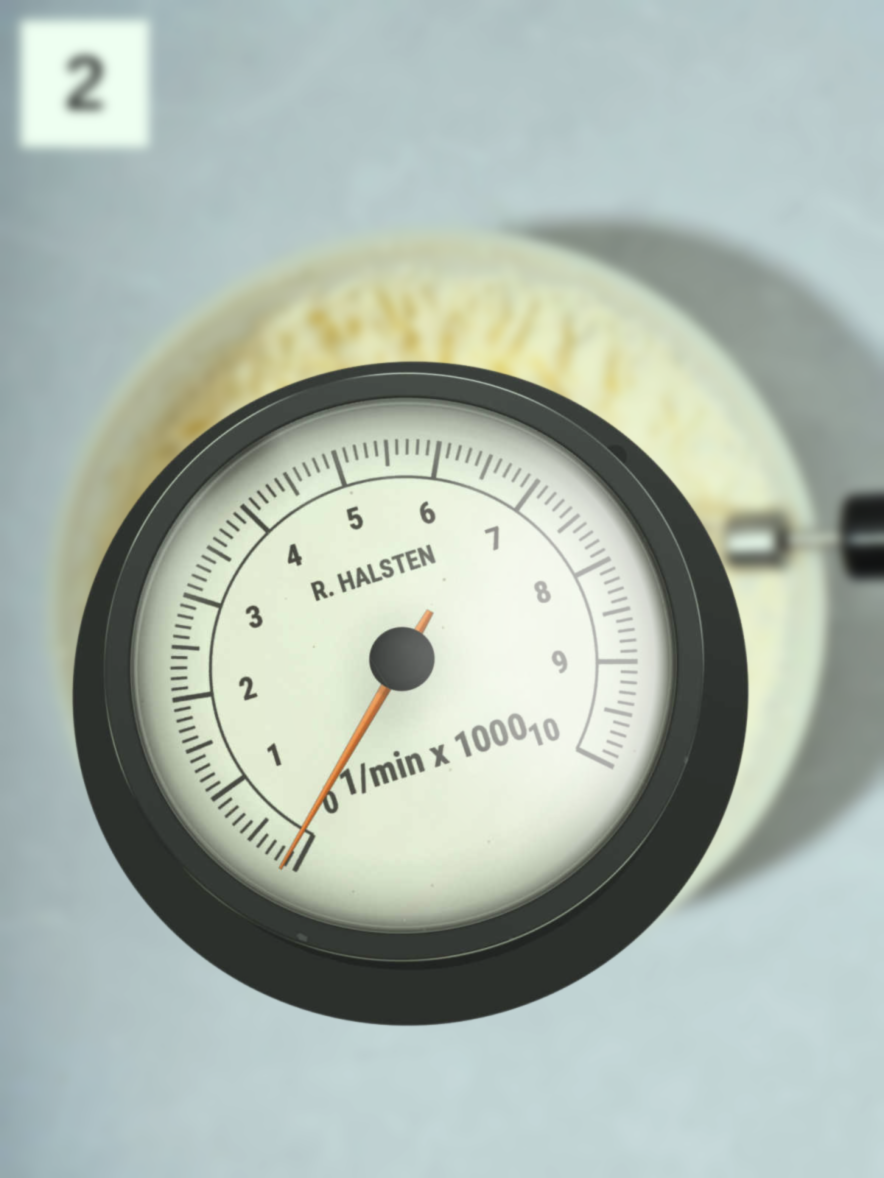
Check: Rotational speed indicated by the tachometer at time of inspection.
100 rpm
